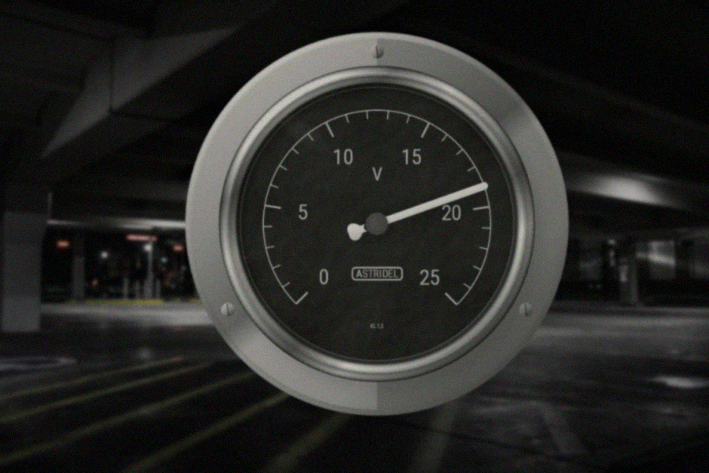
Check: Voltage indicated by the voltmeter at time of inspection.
19 V
